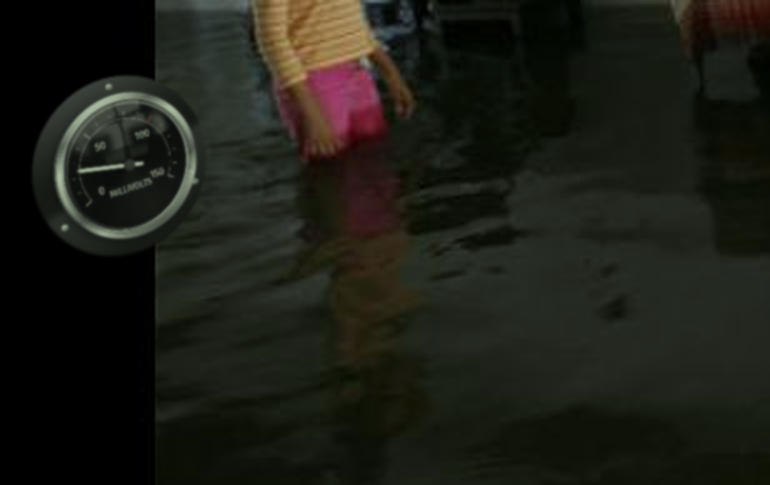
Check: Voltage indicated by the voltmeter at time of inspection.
25 mV
